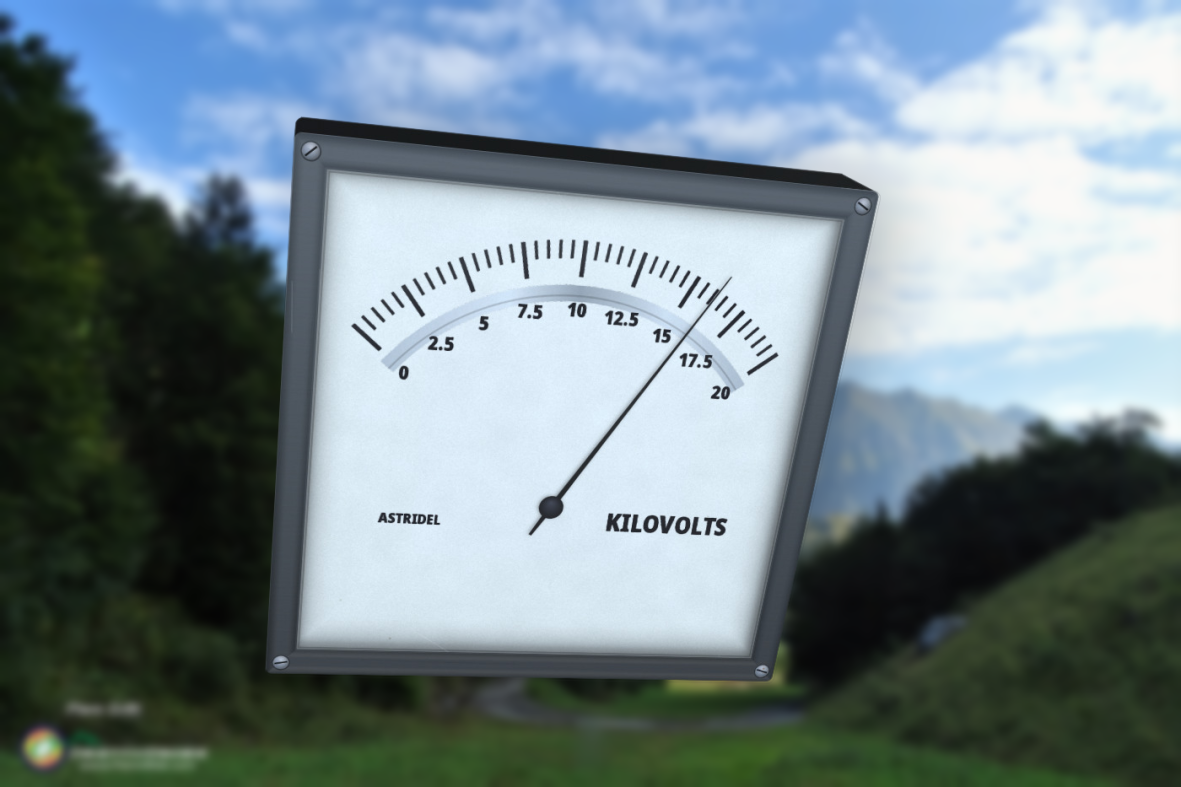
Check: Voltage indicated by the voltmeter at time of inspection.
16 kV
